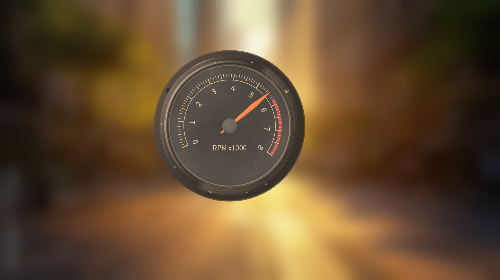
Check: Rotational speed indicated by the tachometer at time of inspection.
5500 rpm
